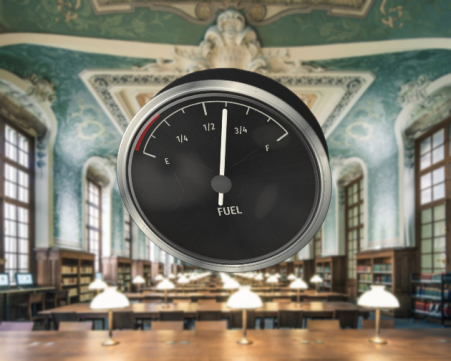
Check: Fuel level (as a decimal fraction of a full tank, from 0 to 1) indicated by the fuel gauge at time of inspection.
0.625
